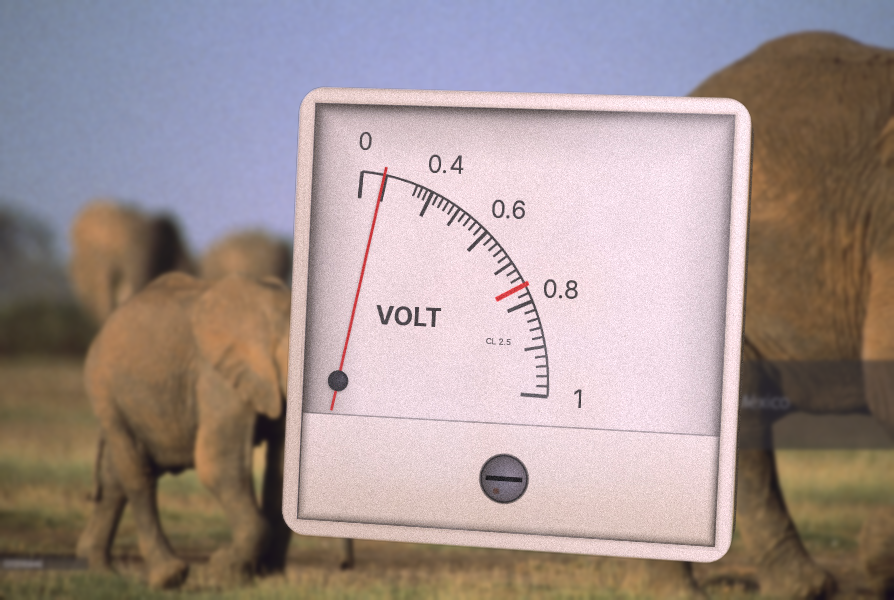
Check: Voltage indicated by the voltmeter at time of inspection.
0.2 V
